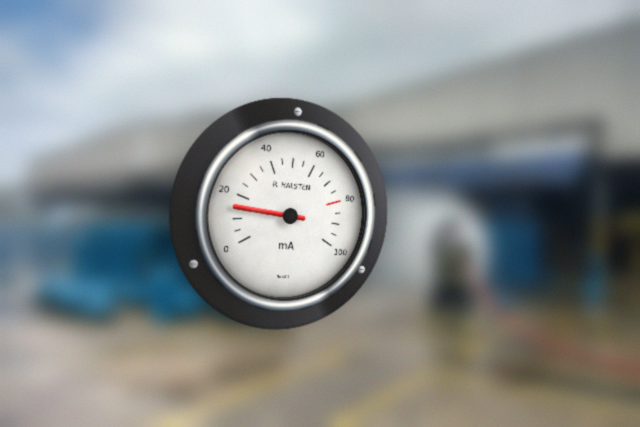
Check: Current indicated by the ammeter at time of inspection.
15 mA
